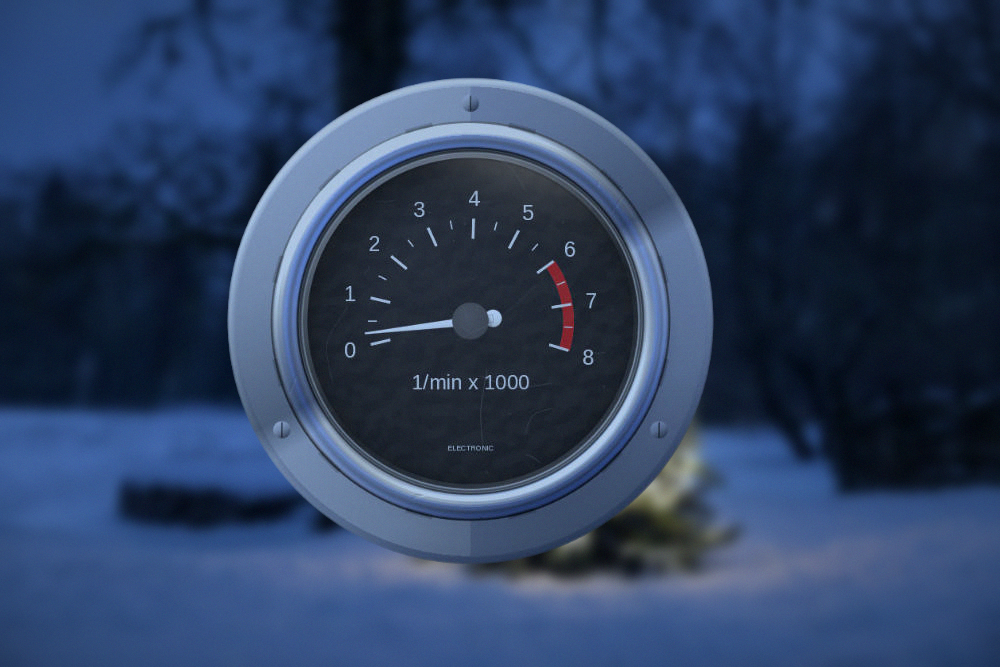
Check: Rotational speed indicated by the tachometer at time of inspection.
250 rpm
